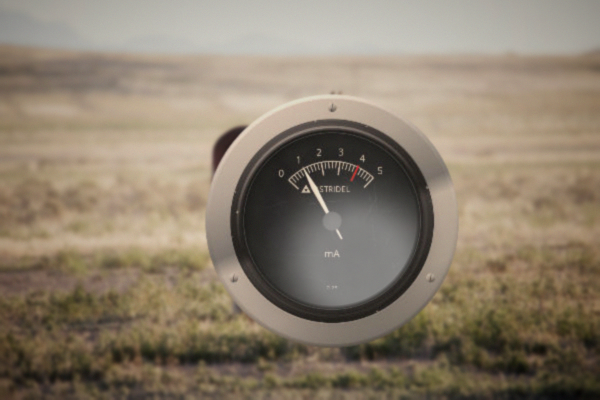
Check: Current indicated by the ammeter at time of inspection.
1 mA
